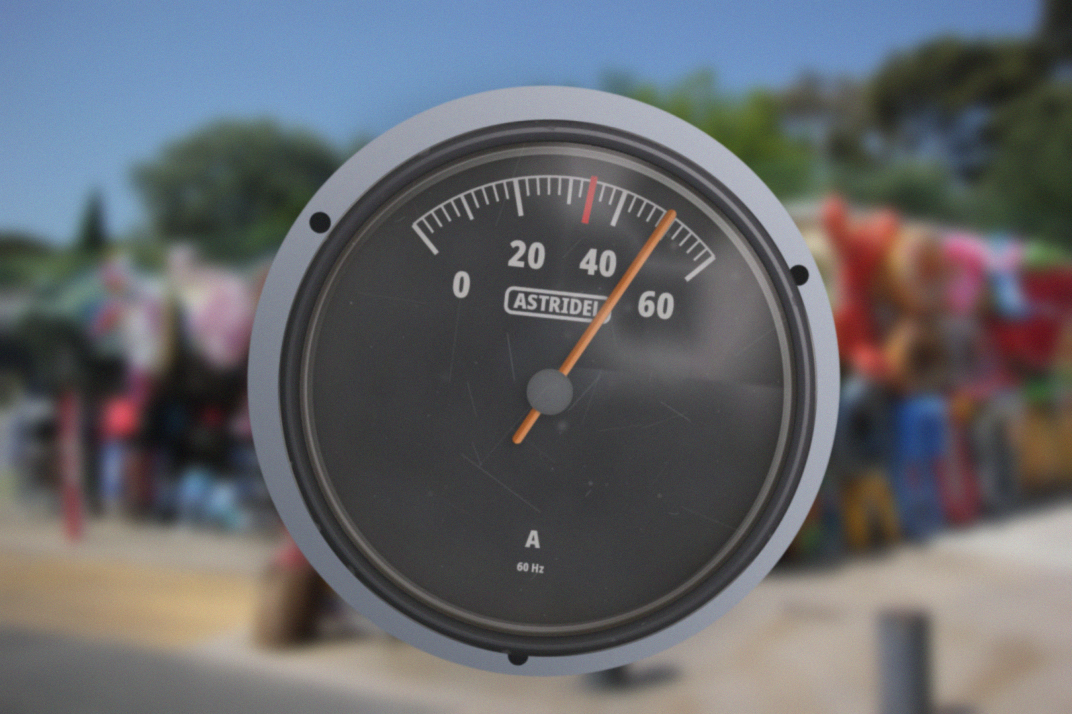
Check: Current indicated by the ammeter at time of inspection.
49 A
